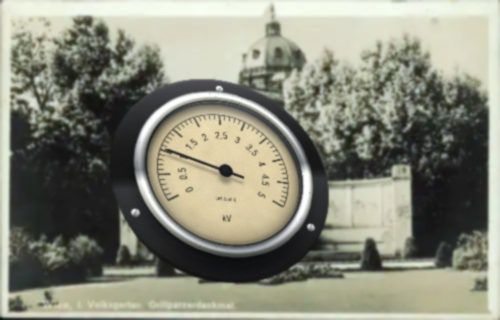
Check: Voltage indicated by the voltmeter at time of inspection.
1 kV
